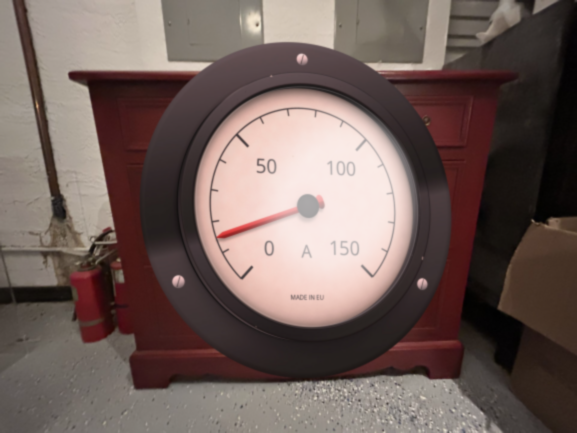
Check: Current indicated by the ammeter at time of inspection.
15 A
